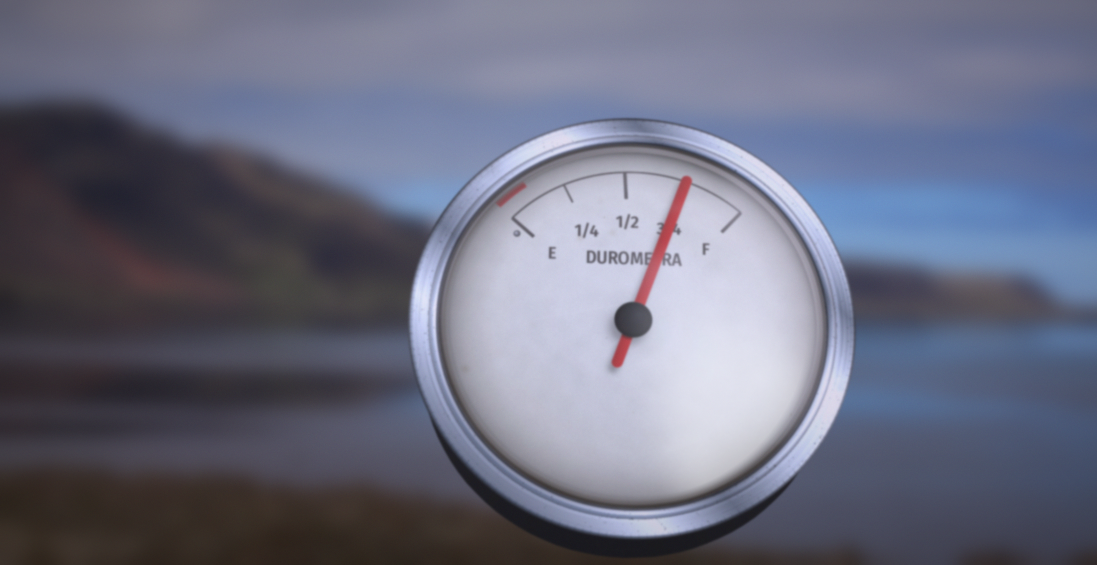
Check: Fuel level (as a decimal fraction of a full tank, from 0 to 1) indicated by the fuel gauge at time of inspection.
0.75
